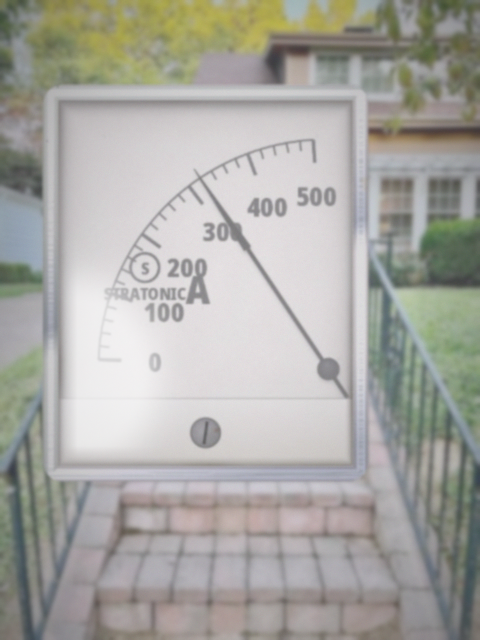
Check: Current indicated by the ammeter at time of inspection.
320 A
